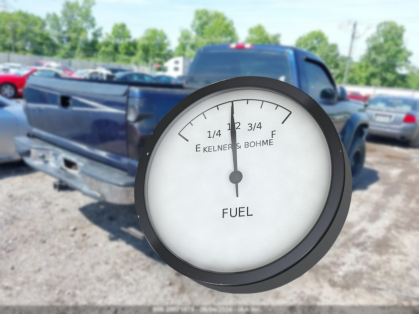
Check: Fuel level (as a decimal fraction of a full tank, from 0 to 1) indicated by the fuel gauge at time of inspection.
0.5
